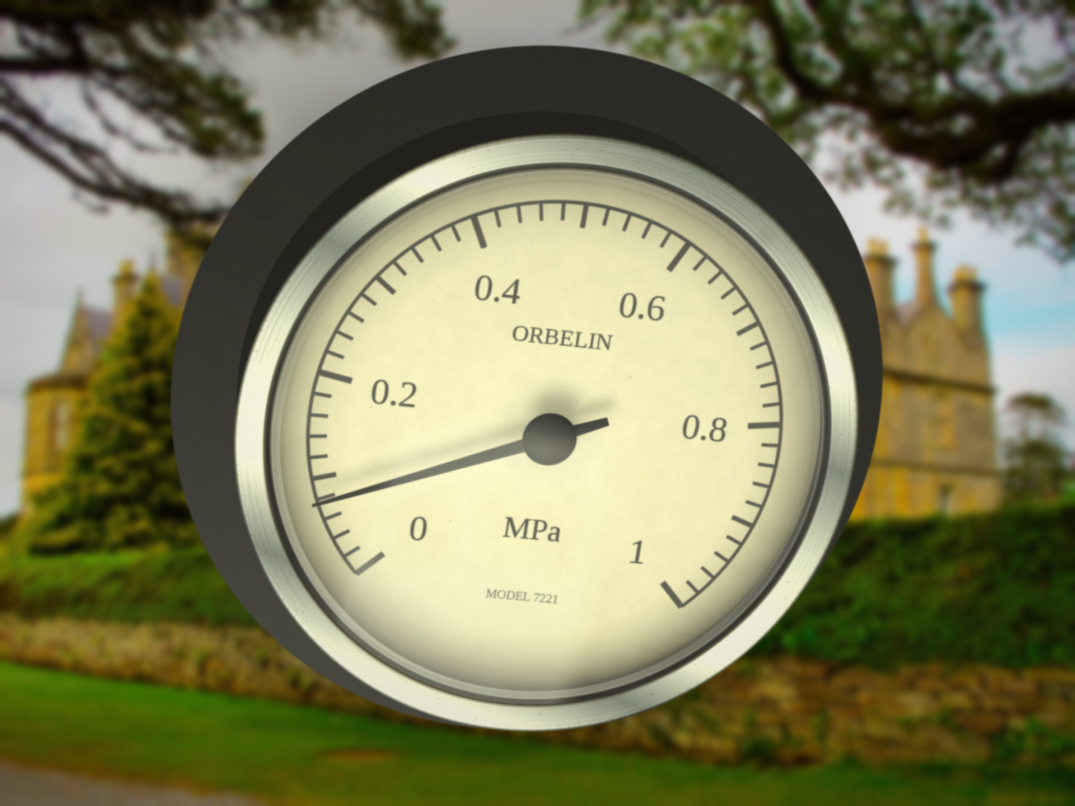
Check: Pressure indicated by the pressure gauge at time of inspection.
0.08 MPa
